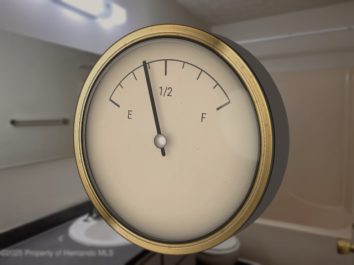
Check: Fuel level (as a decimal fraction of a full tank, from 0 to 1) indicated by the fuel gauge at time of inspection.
0.375
